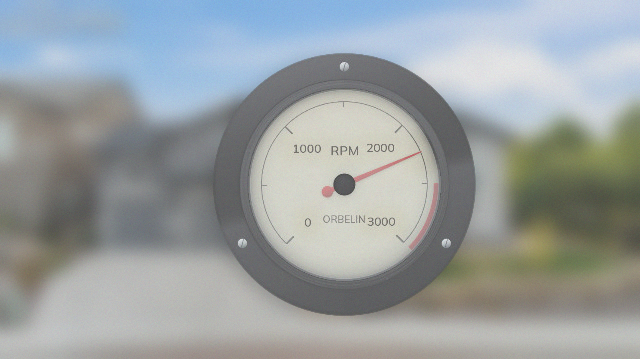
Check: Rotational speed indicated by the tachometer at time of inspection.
2250 rpm
